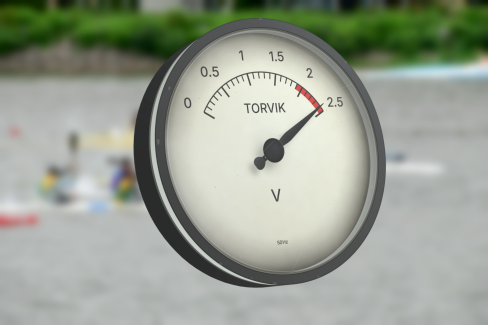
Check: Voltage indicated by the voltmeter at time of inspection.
2.4 V
